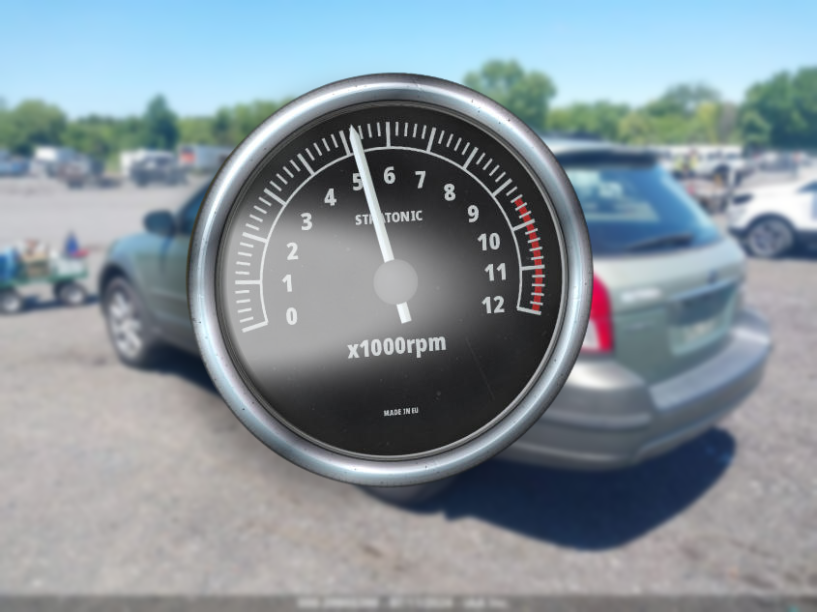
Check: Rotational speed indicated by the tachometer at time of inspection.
5200 rpm
